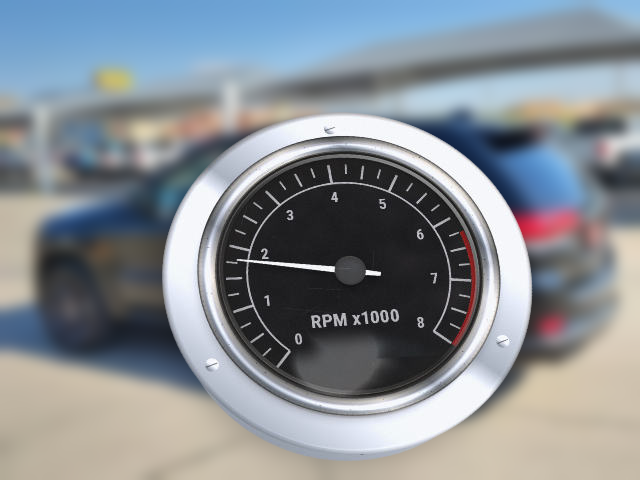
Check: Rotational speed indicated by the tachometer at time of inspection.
1750 rpm
